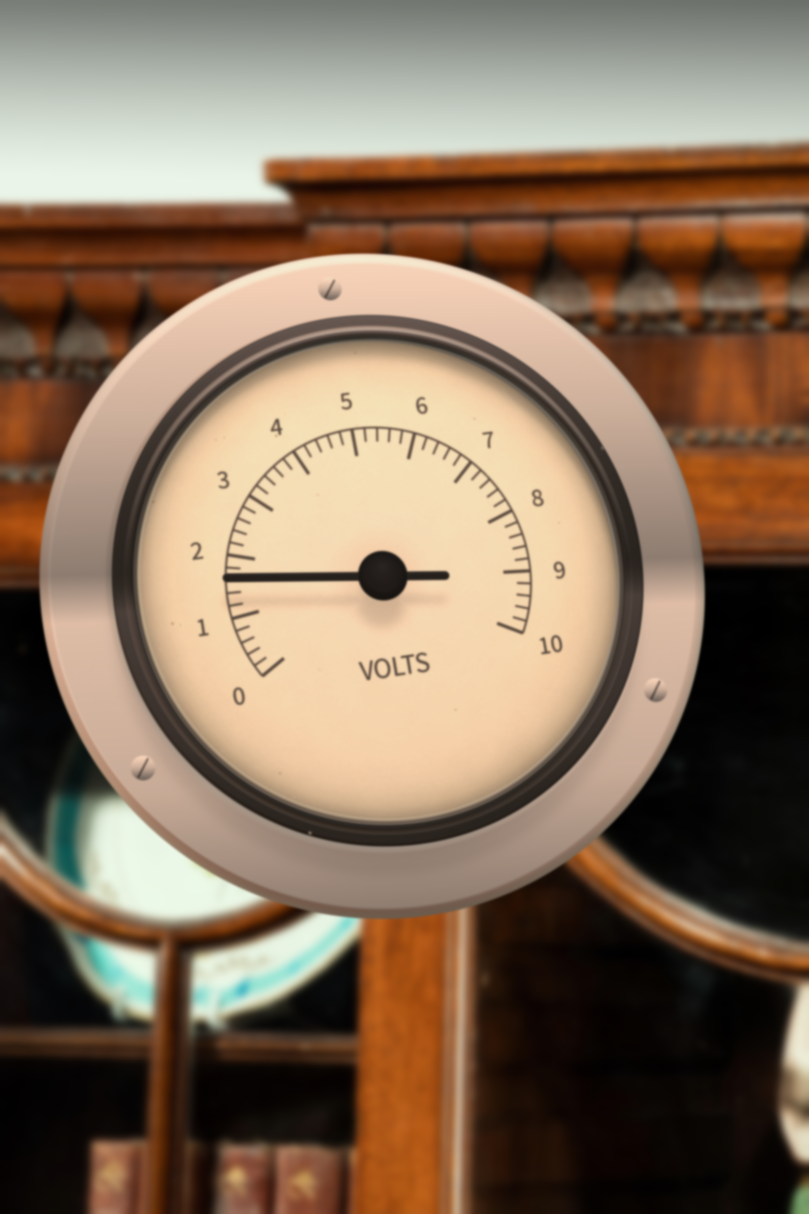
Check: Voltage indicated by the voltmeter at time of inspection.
1.6 V
